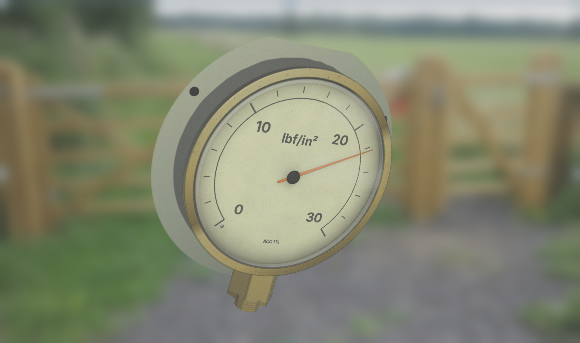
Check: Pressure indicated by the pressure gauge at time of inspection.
22 psi
